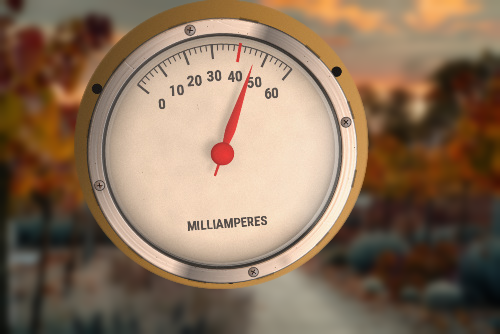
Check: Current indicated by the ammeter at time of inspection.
46 mA
